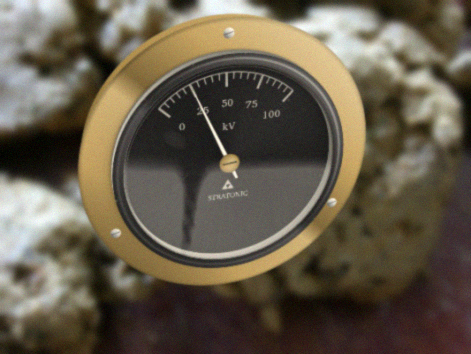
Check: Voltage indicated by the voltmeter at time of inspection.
25 kV
